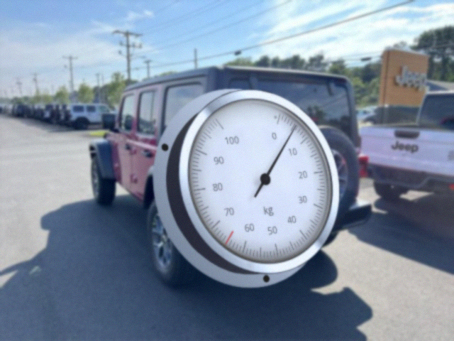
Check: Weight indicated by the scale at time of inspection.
5 kg
